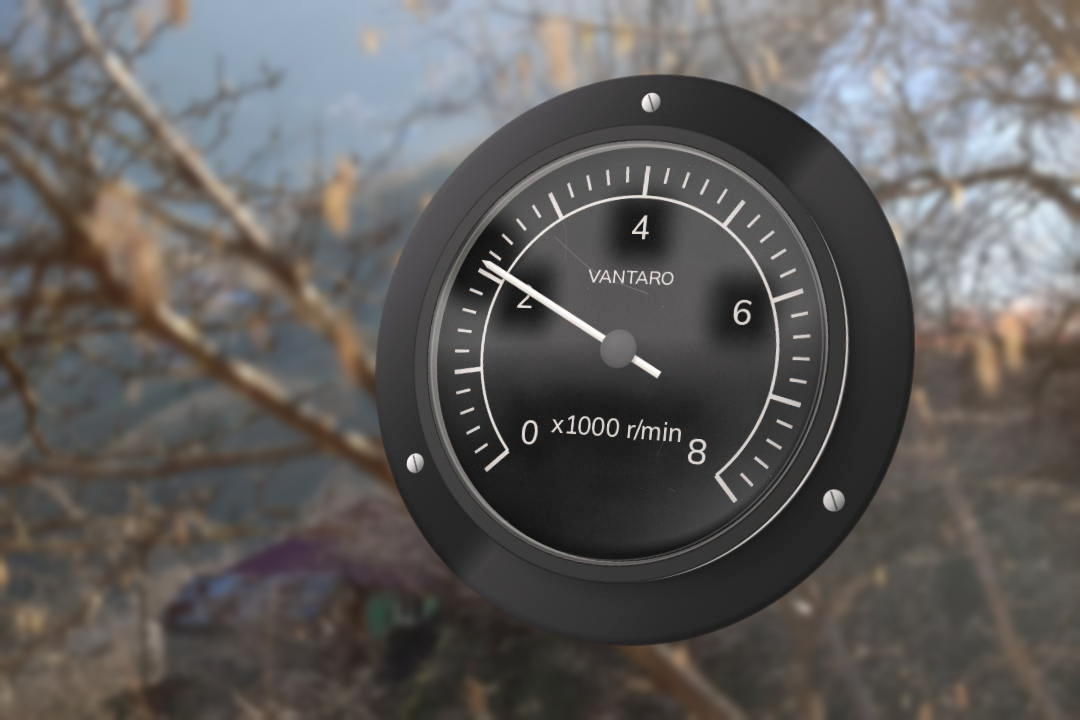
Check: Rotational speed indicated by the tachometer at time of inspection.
2100 rpm
